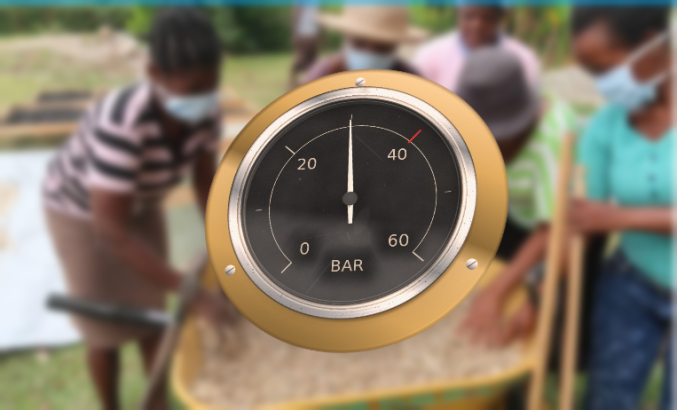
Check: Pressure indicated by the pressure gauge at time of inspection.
30 bar
